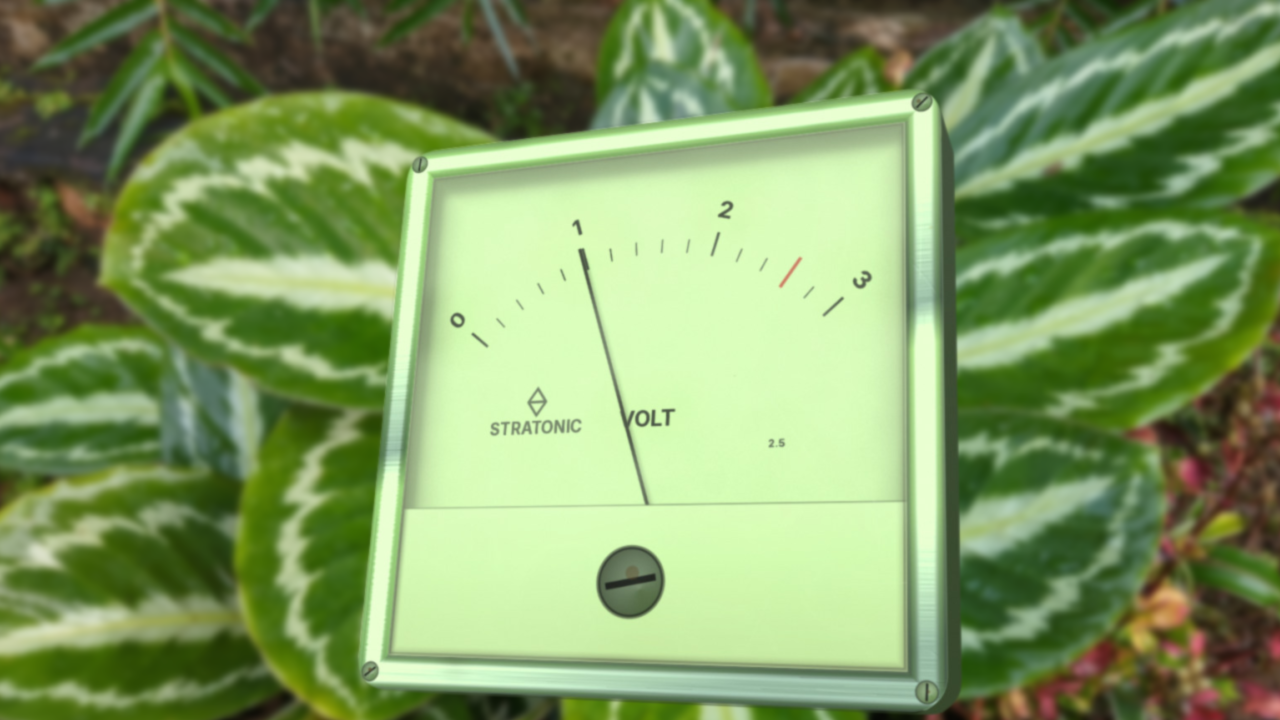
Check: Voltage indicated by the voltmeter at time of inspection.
1 V
